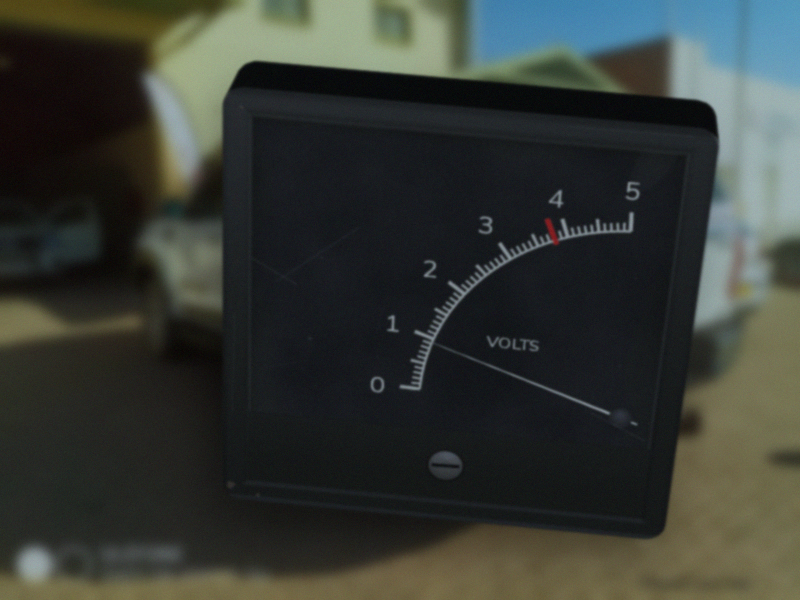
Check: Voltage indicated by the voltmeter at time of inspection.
1 V
